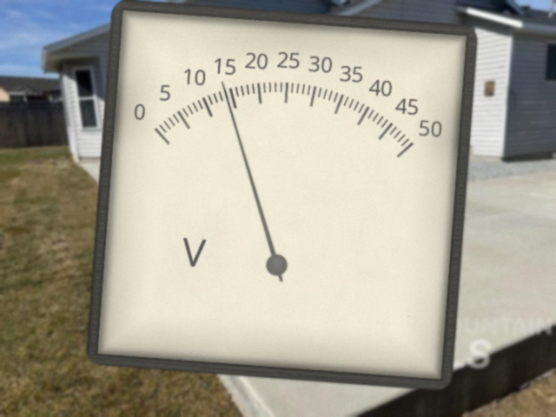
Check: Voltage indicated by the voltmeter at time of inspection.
14 V
